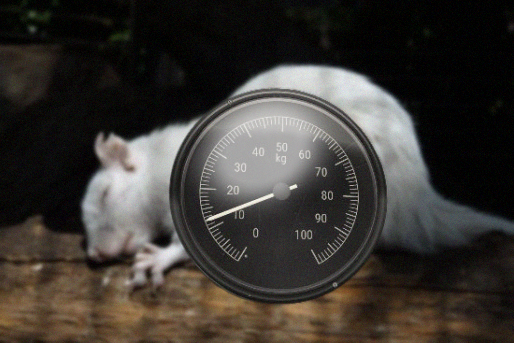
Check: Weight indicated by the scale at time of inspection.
12 kg
